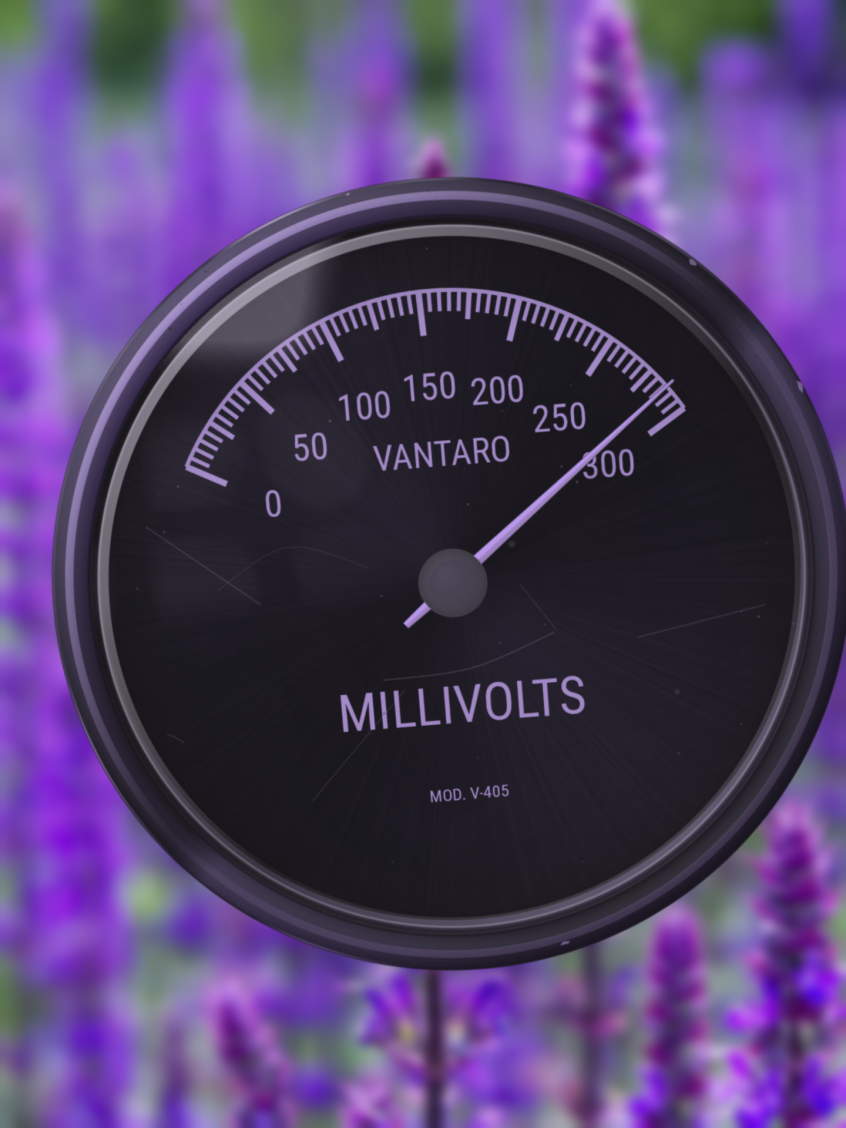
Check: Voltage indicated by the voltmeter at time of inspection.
285 mV
